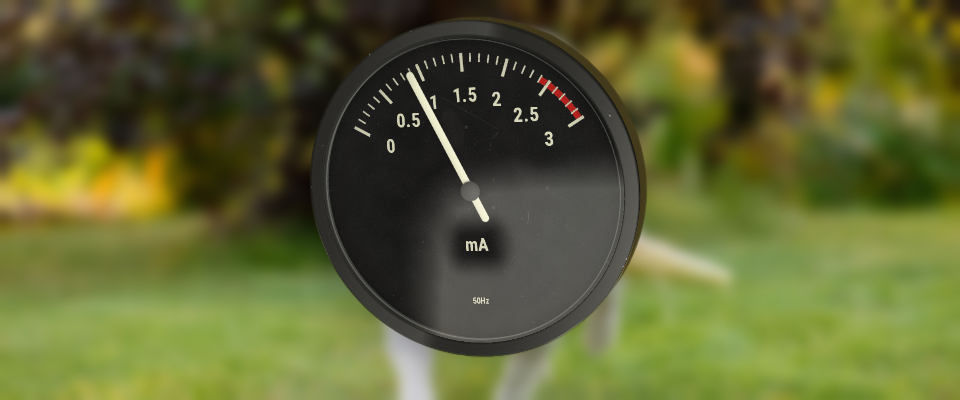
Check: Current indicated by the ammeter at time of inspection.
0.9 mA
